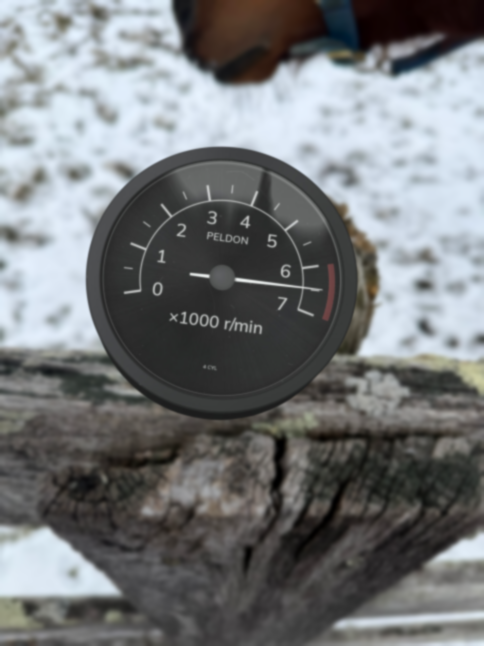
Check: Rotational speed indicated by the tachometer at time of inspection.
6500 rpm
